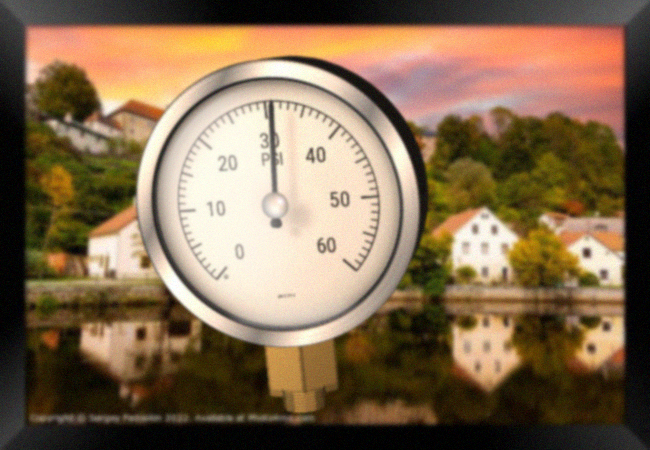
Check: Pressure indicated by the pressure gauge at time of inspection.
31 psi
